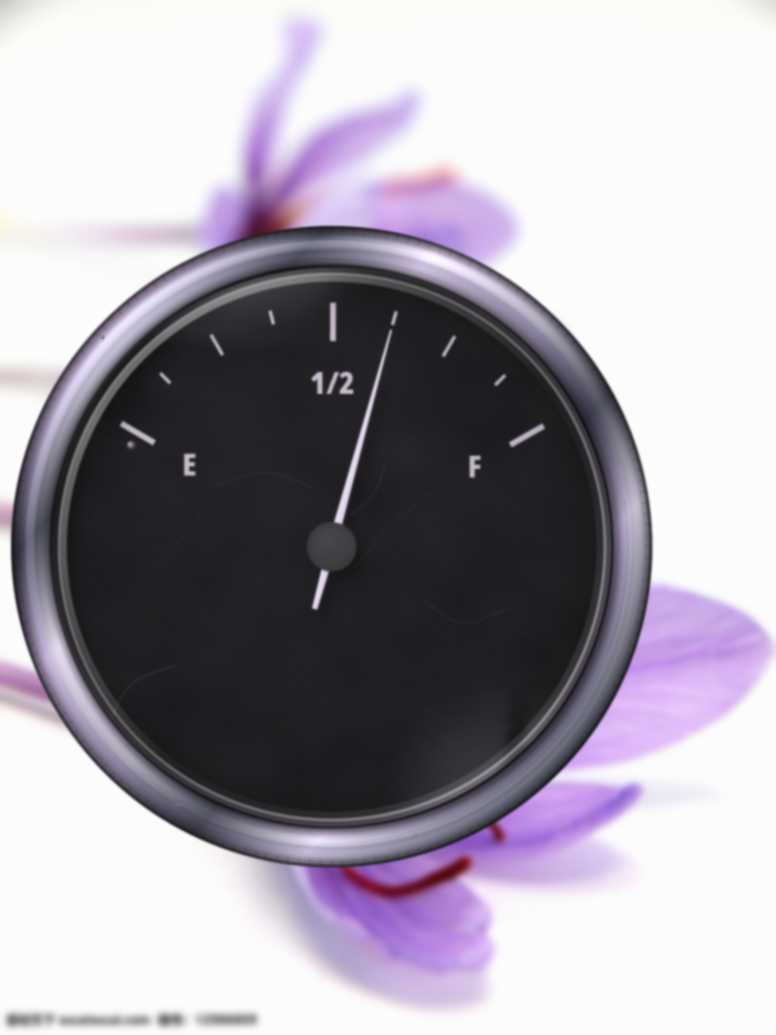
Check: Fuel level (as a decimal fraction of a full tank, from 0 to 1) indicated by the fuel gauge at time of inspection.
0.625
